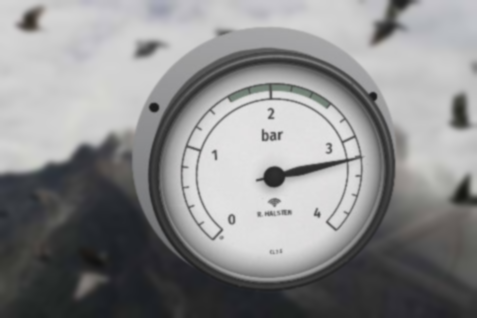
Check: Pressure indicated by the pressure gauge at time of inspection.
3.2 bar
